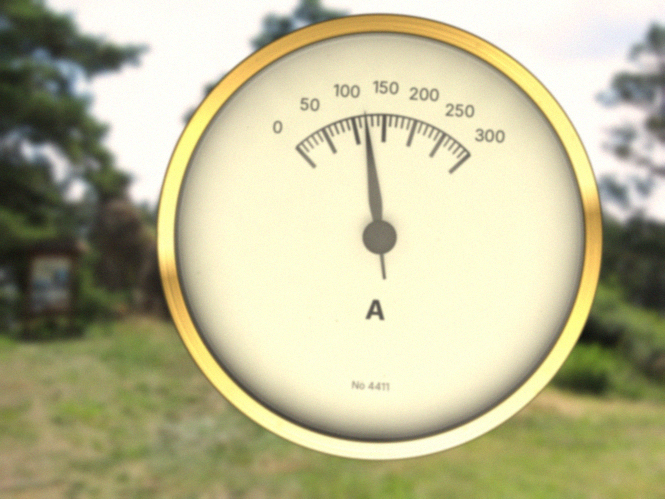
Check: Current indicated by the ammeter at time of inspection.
120 A
